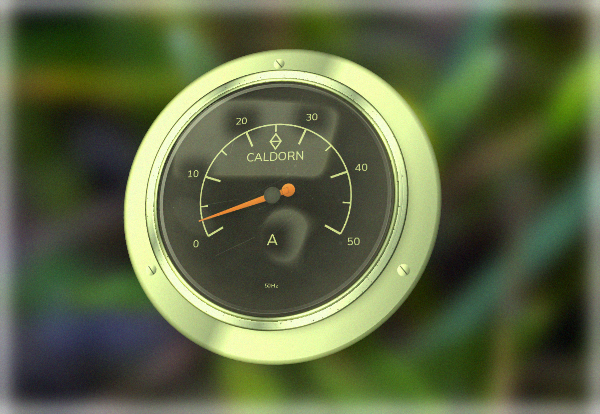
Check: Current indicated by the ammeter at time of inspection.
2.5 A
